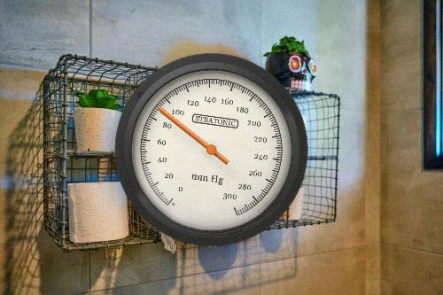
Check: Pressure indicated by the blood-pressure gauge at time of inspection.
90 mmHg
